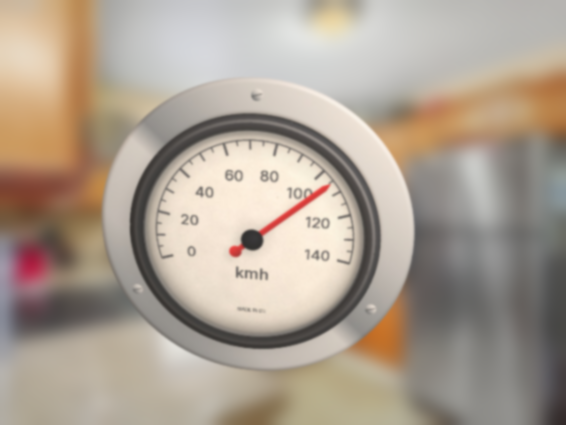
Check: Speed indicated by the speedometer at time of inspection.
105 km/h
